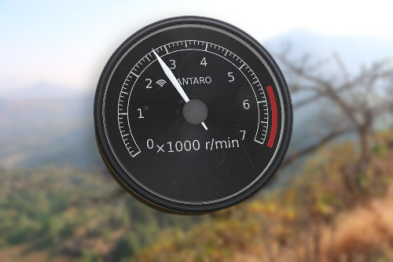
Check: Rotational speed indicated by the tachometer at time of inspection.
2700 rpm
